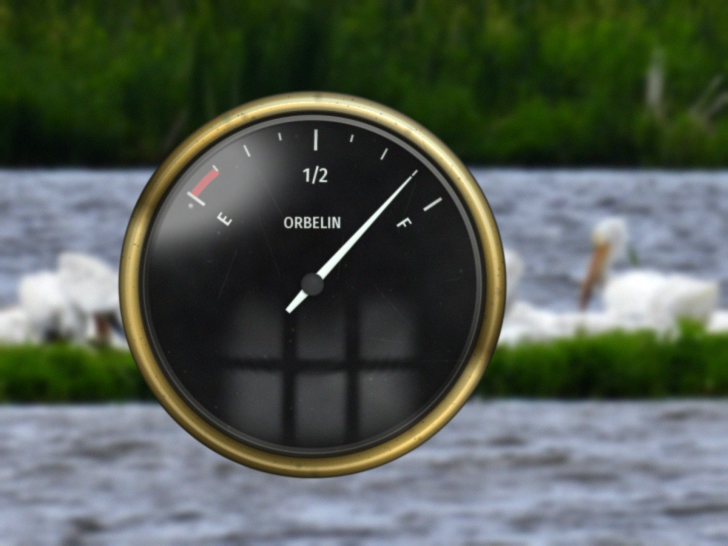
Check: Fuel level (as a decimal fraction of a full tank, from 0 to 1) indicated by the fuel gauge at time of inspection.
0.875
